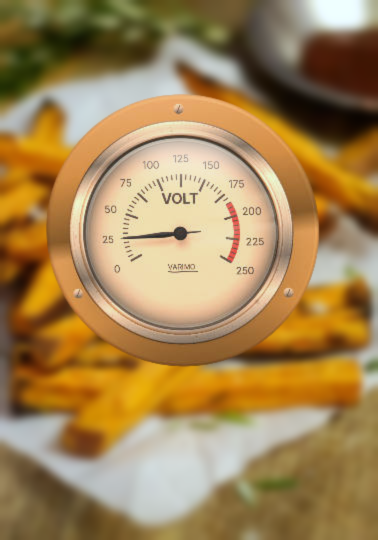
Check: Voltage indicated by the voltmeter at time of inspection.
25 V
